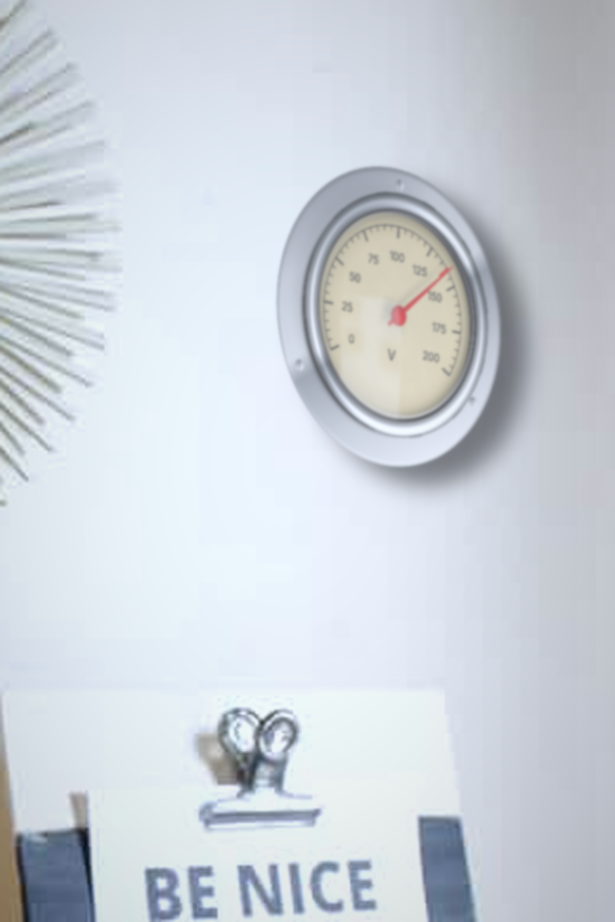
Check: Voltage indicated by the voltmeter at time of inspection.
140 V
